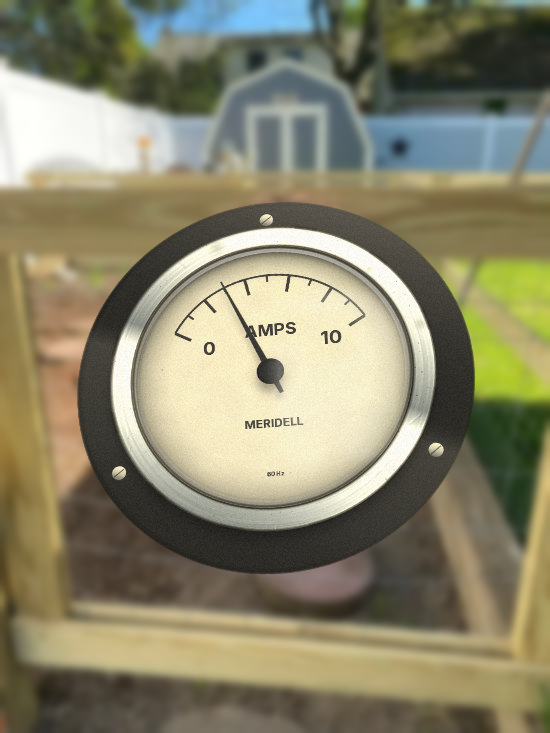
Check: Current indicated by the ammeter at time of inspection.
3 A
